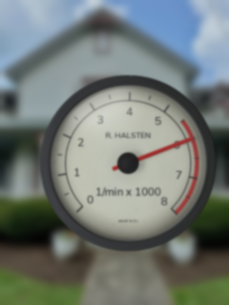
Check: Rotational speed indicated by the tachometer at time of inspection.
6000 rpm
